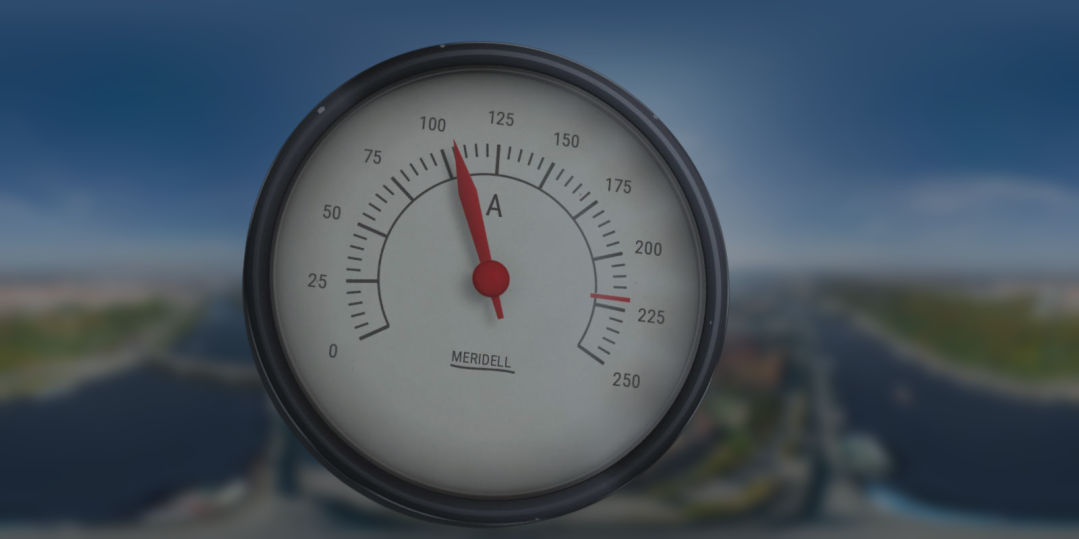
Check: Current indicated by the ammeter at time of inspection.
105 A
